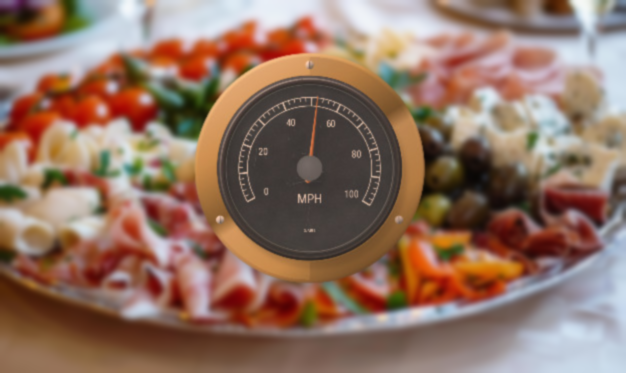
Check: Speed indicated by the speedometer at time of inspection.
52 mph
